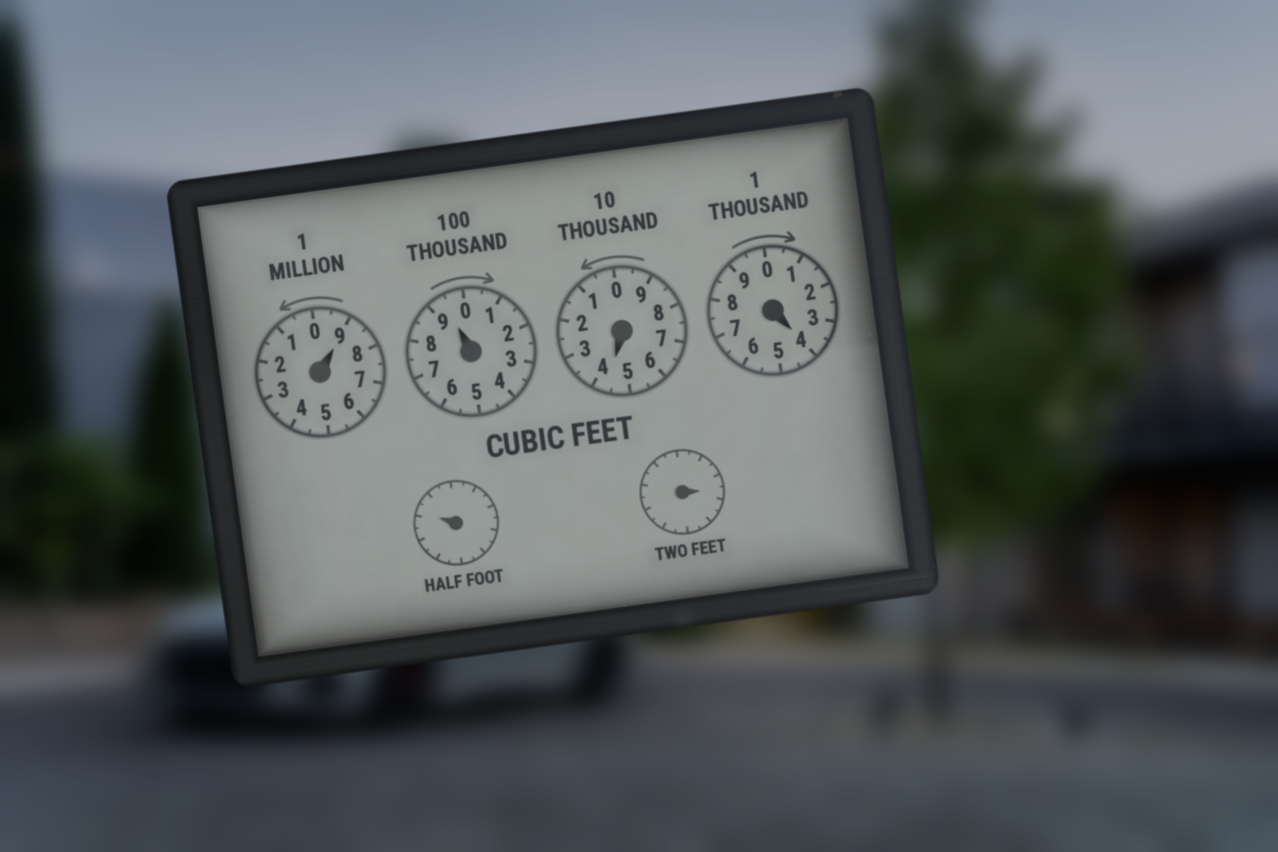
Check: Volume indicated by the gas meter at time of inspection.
894400 ft³
